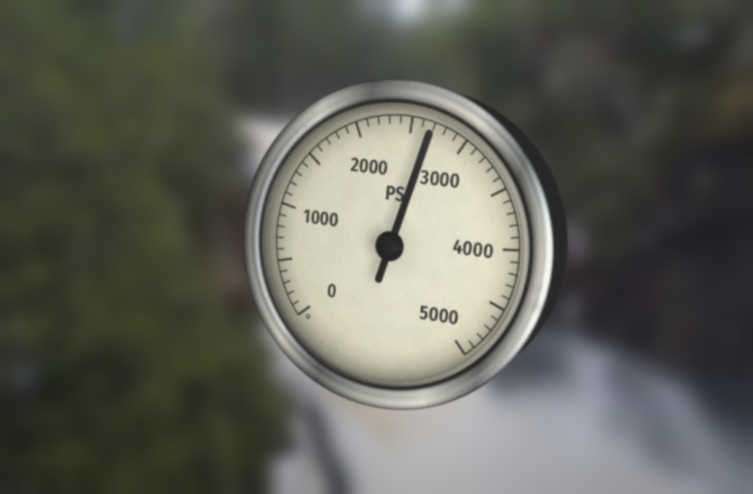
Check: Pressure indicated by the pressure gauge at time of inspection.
2700 psi
